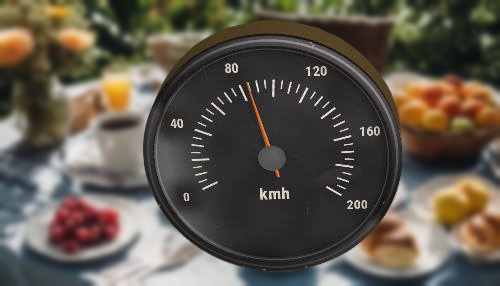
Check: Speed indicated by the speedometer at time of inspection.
85 km/h
